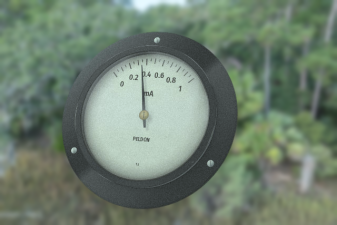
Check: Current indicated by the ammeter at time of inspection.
0.35 mA
